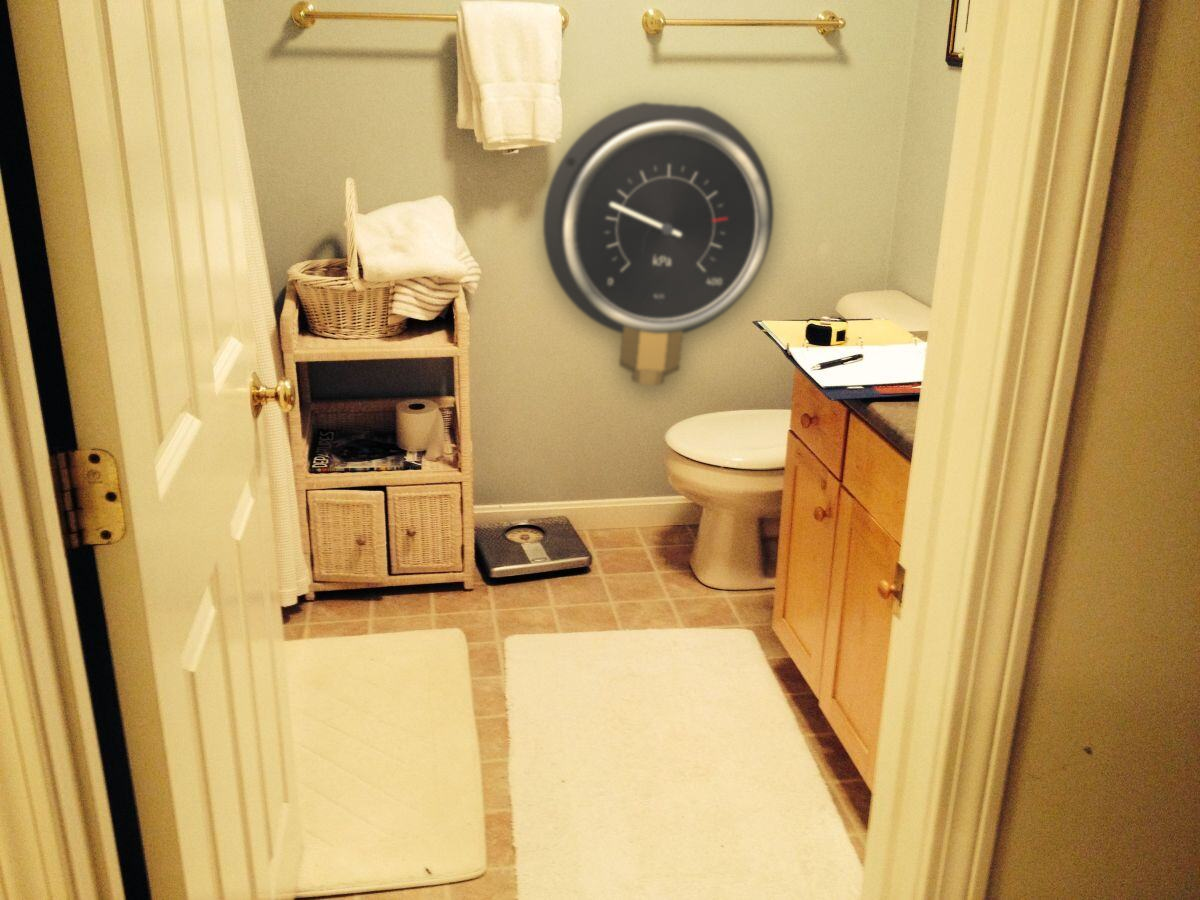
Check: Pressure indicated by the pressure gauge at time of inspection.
100 kPa
